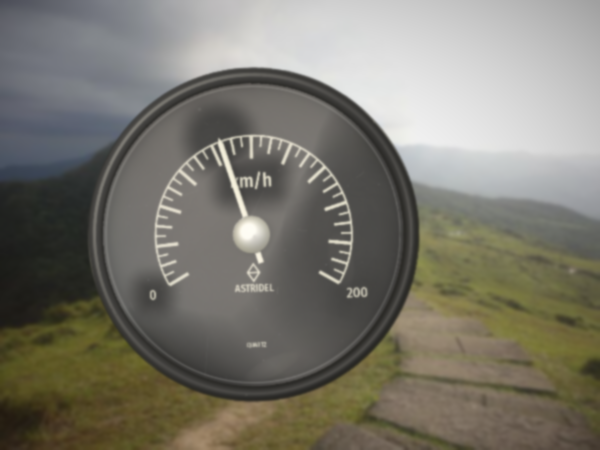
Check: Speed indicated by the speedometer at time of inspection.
85 km/h
